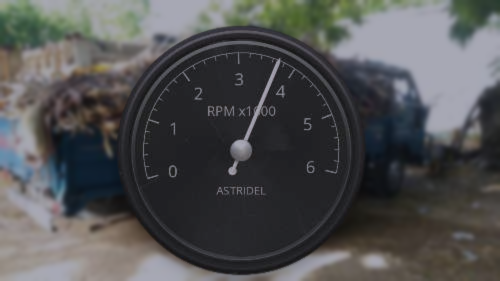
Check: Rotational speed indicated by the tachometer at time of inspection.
3700 rpm
